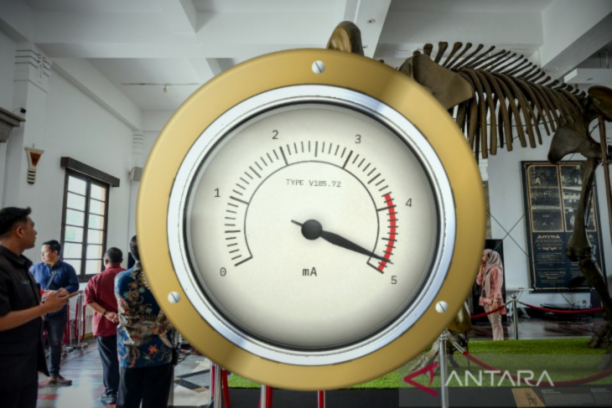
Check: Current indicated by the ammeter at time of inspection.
4.8 mA
